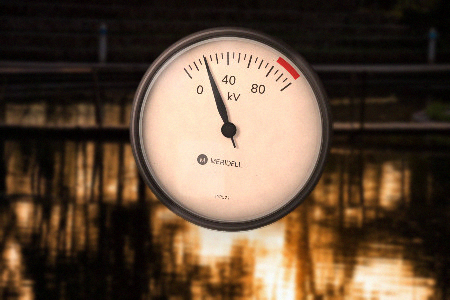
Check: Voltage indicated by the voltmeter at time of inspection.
20 kV
